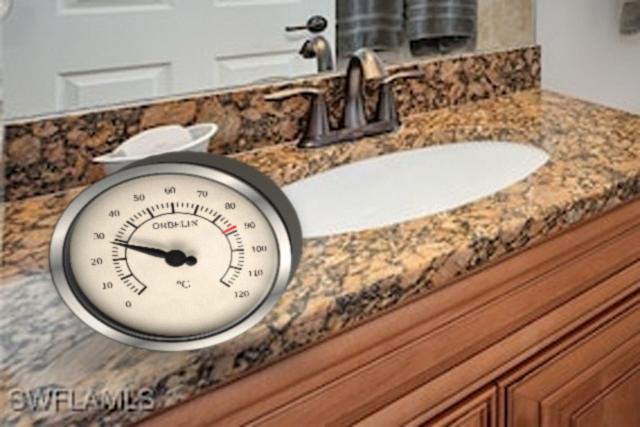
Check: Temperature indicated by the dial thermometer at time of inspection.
30 °C
